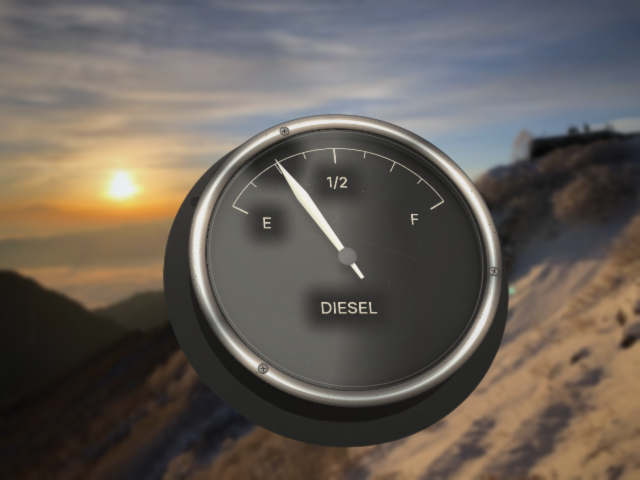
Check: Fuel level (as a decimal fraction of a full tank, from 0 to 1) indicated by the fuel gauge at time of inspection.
0.25
